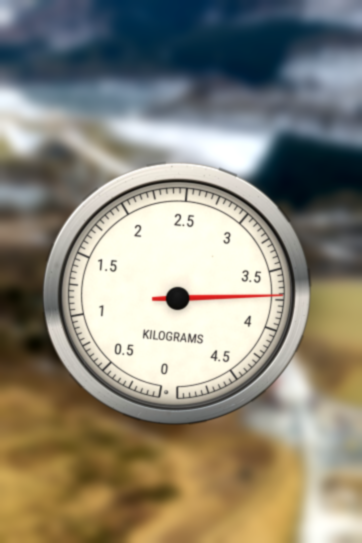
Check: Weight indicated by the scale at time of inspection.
3.7 kg
